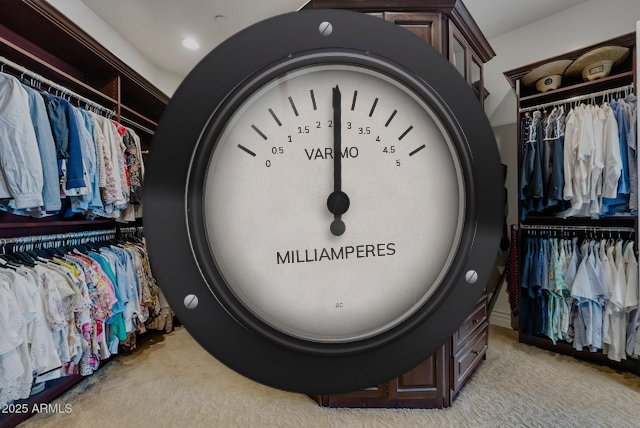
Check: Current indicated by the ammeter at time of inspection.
2.5 mA
